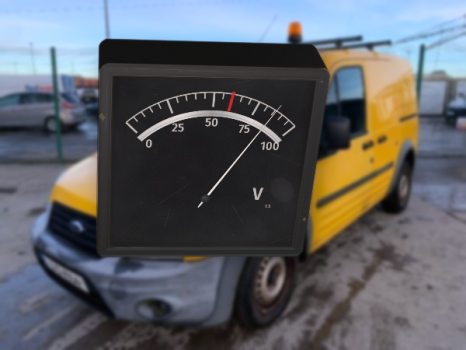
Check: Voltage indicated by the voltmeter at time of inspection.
85 V
